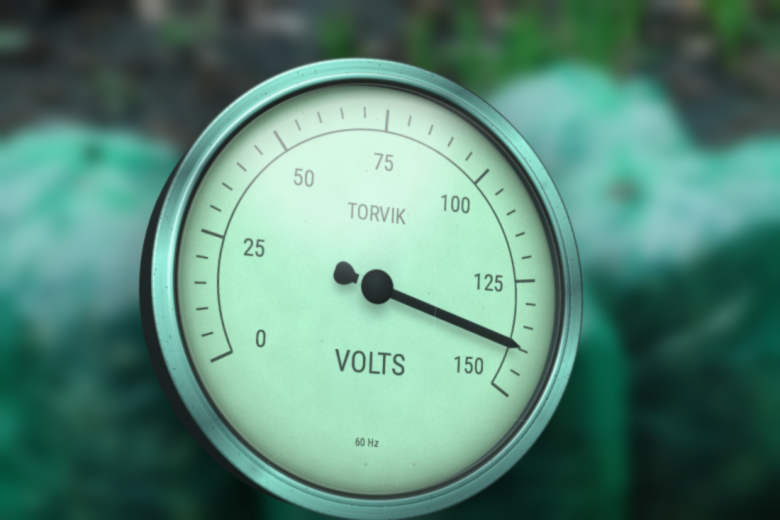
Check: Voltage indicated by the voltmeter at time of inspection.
140 V
